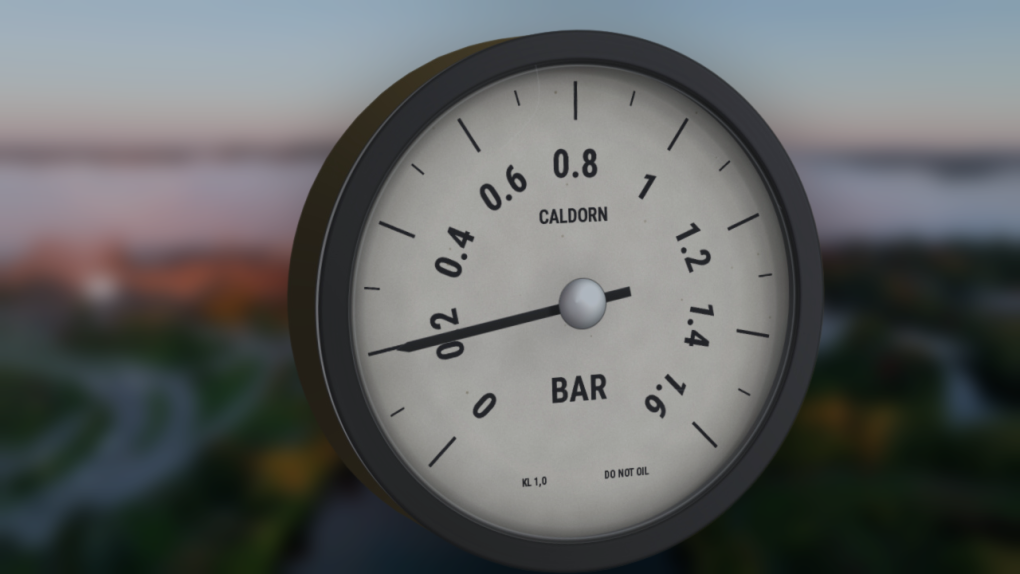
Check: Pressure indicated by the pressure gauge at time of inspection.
0.2 bar
